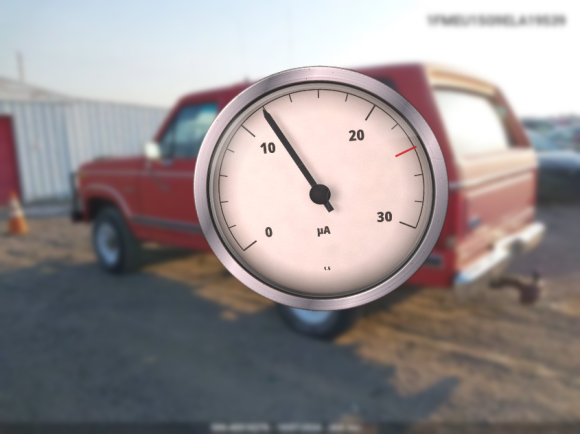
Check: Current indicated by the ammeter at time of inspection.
12 µA
